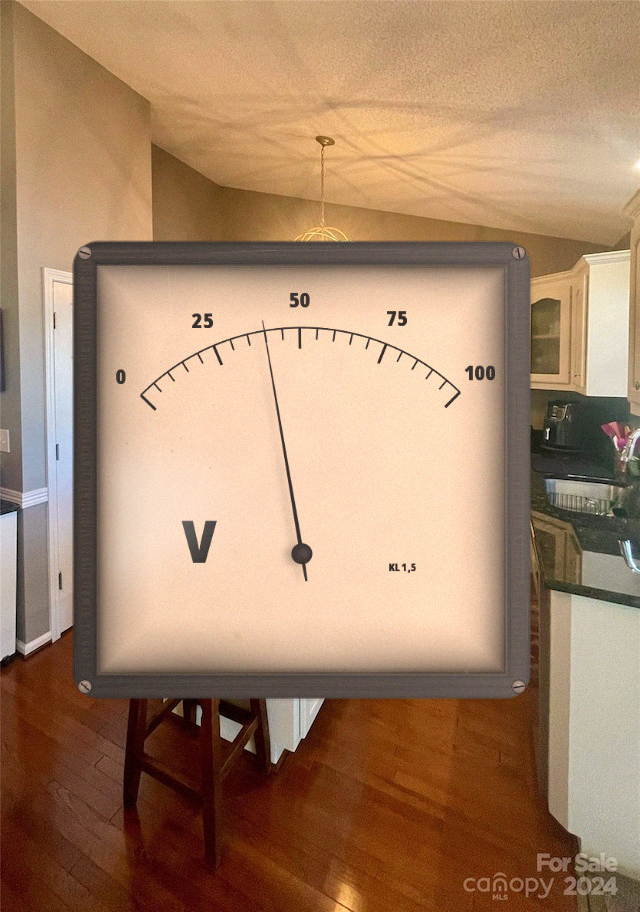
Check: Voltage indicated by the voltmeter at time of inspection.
40 V
